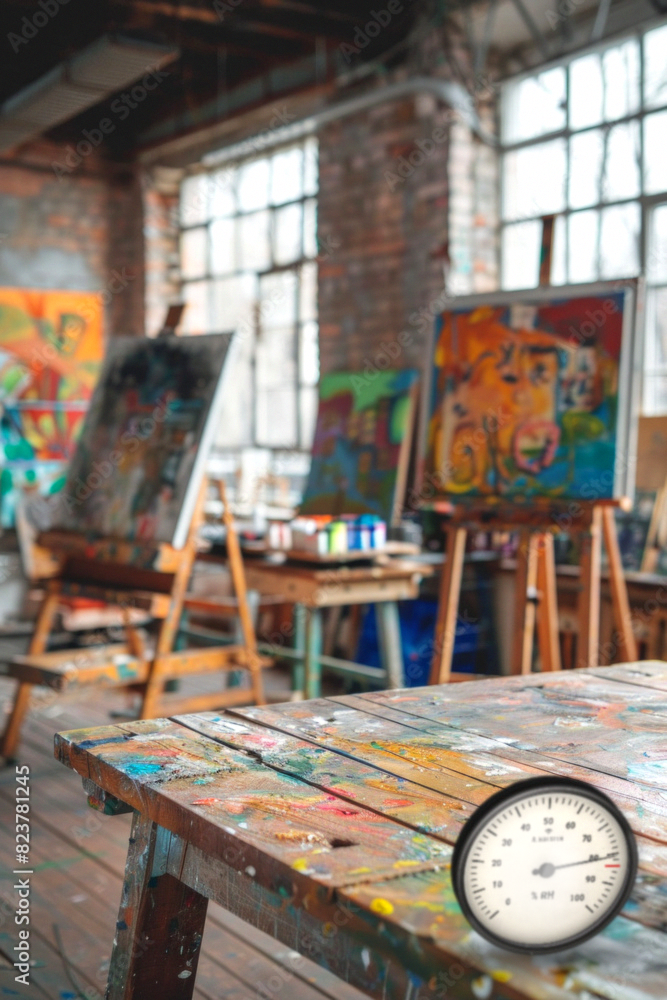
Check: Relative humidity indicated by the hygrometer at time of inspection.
80 %
